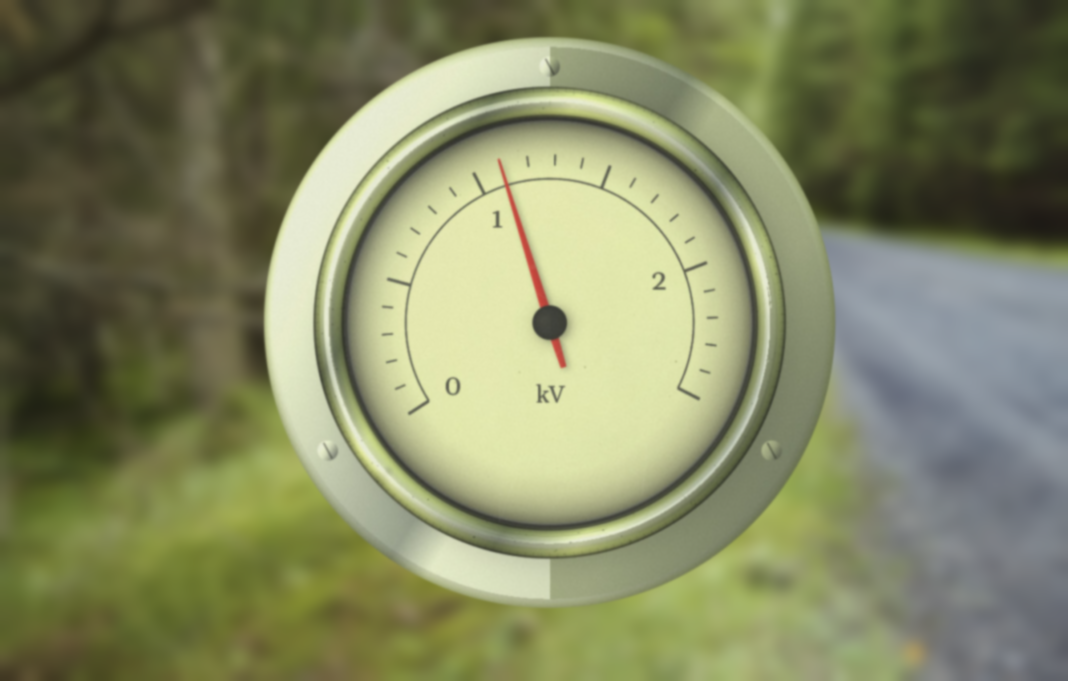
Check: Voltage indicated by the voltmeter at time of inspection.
1.1 kV
